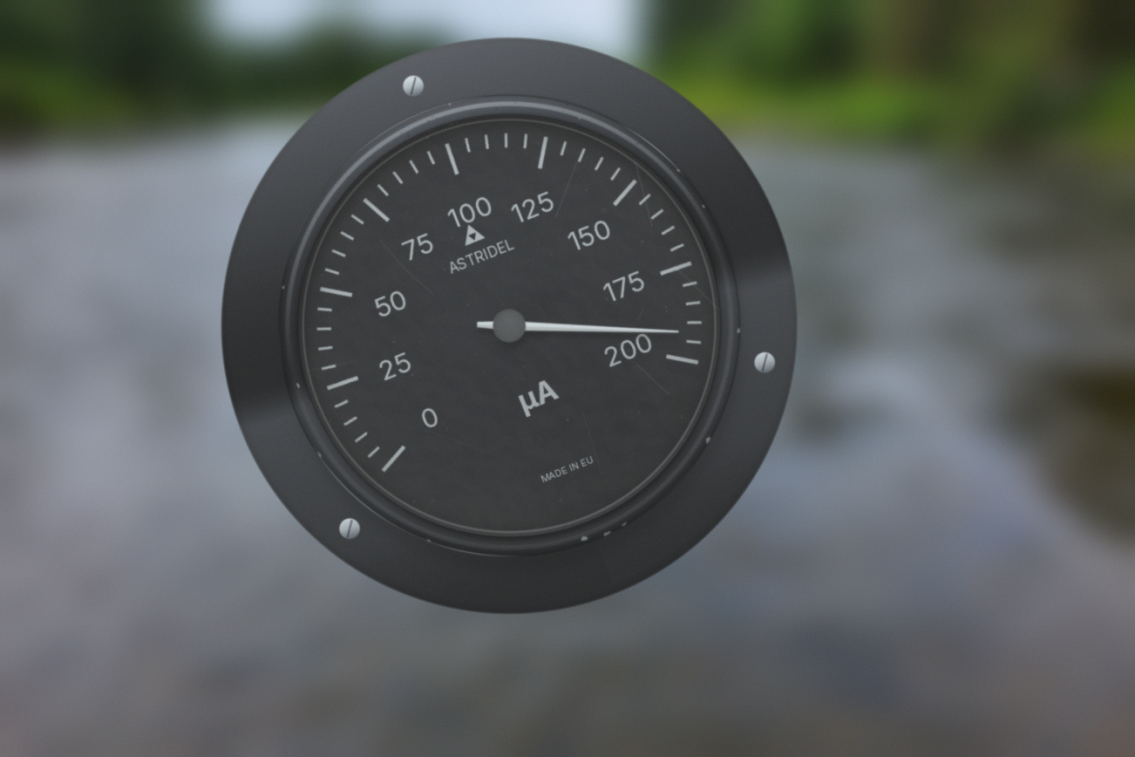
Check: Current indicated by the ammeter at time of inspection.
192.5 µA
